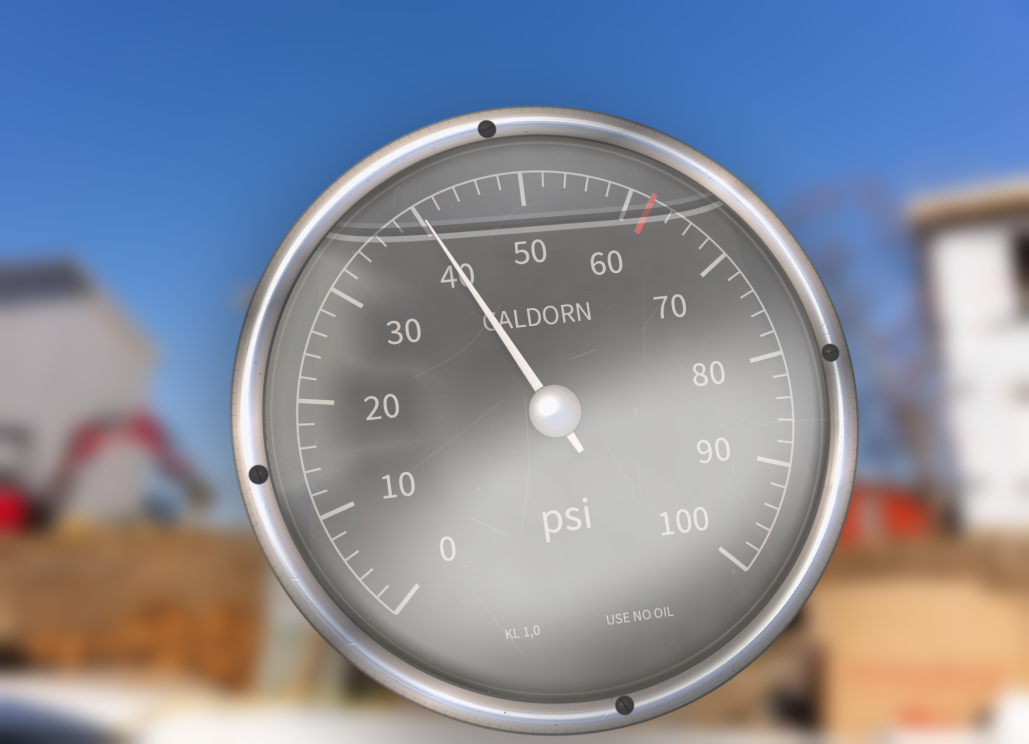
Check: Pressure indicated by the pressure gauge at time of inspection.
40 psi
